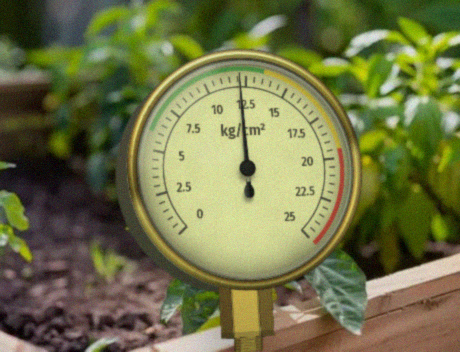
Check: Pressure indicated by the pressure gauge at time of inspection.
12 kg/cm²
